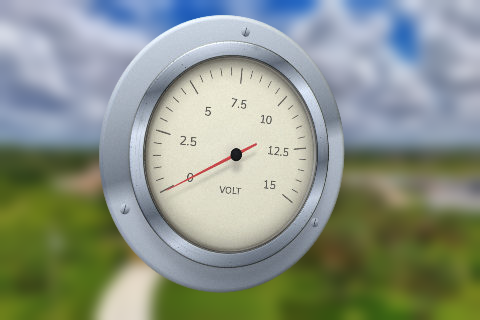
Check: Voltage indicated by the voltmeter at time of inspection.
0 V
